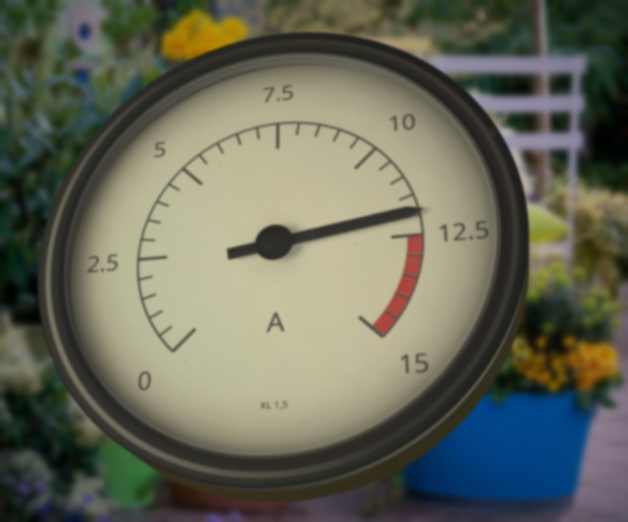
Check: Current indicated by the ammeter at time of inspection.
12 A
